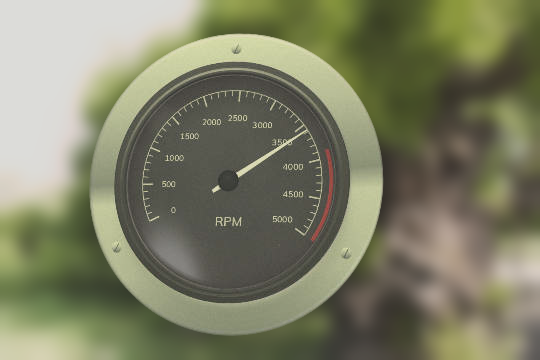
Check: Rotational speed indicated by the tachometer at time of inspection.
3600 rpm
